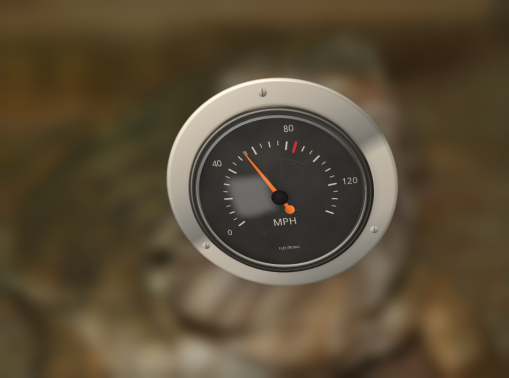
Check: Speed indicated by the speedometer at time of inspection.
55 mph
